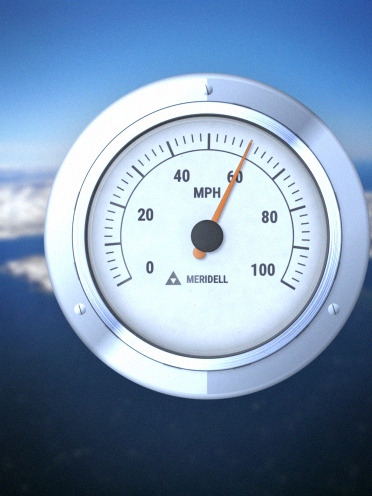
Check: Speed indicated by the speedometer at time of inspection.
60 mph
